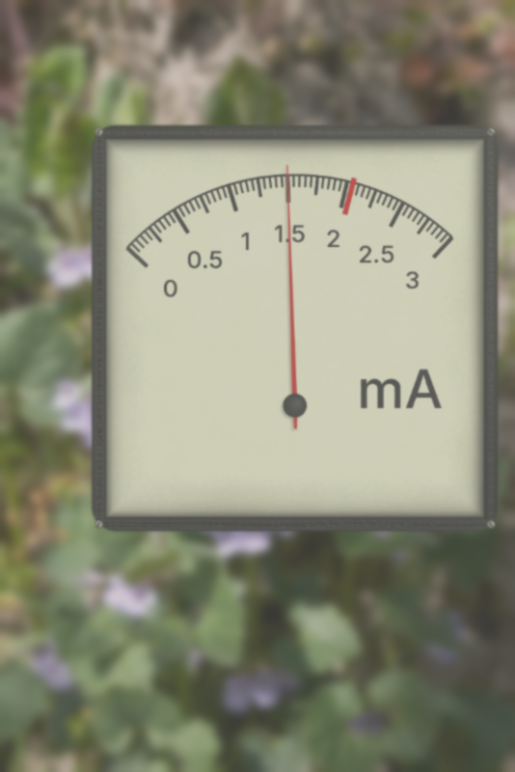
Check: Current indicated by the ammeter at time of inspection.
1.5 mA
